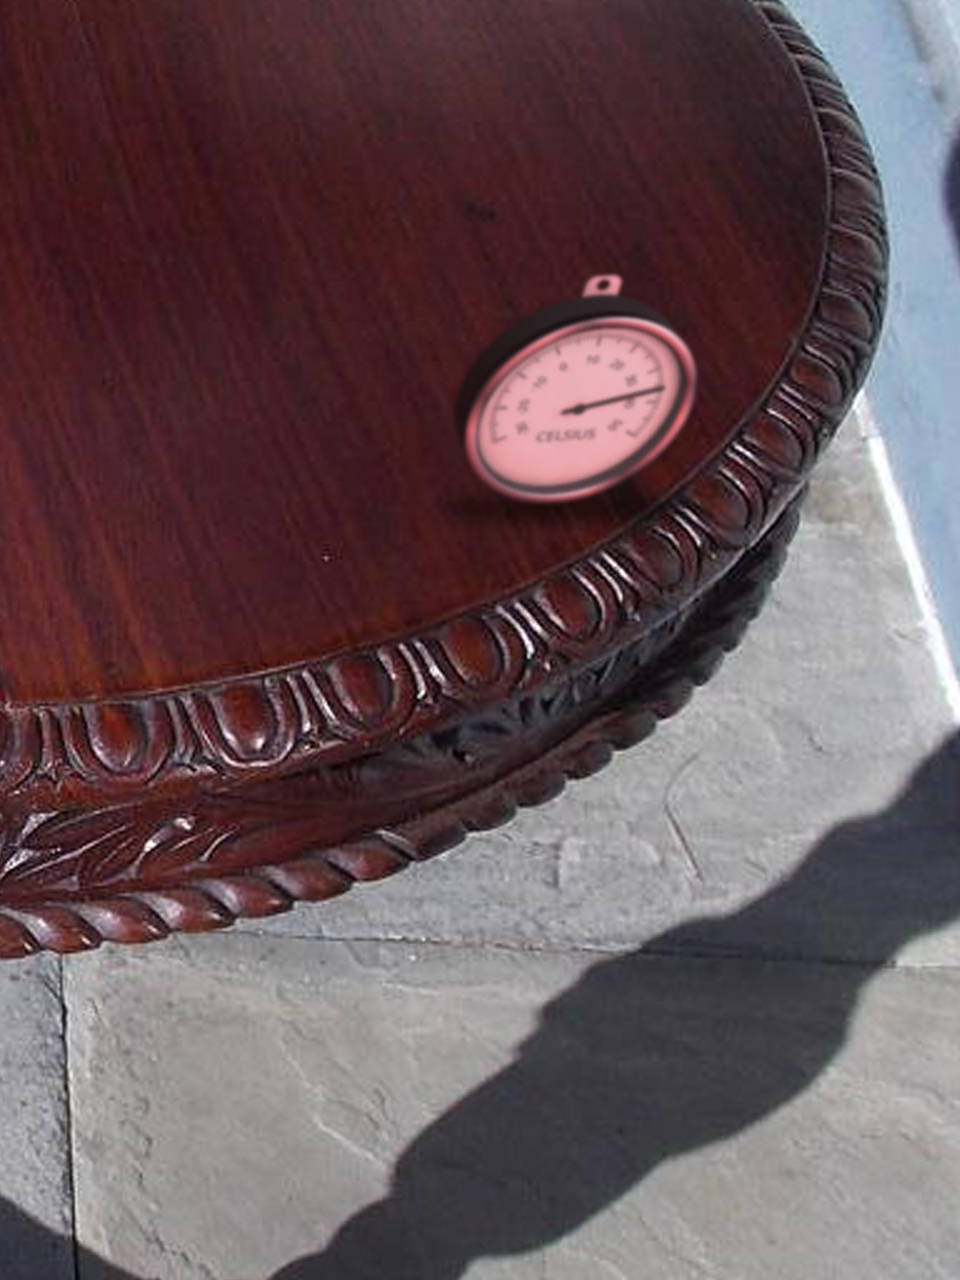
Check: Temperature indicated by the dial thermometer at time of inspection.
35 °C
